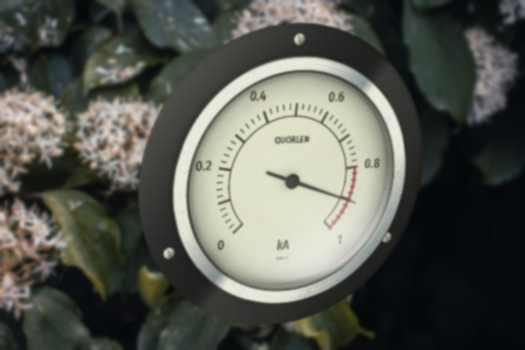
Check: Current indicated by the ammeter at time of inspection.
0.9 kA
